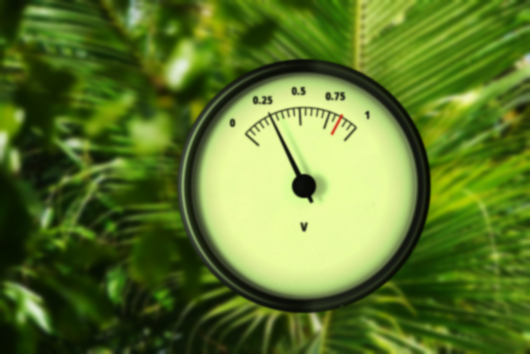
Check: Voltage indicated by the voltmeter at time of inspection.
0.25 V
